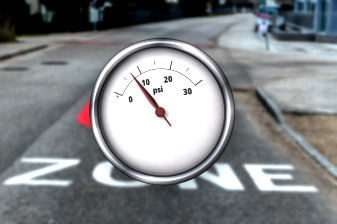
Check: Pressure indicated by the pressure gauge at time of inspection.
7.5 psi
